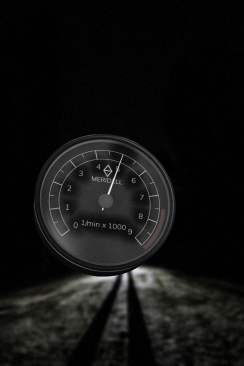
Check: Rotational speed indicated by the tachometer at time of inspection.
5000 rpm
